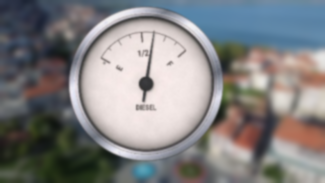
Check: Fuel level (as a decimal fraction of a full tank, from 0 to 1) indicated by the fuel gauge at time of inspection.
0.625
